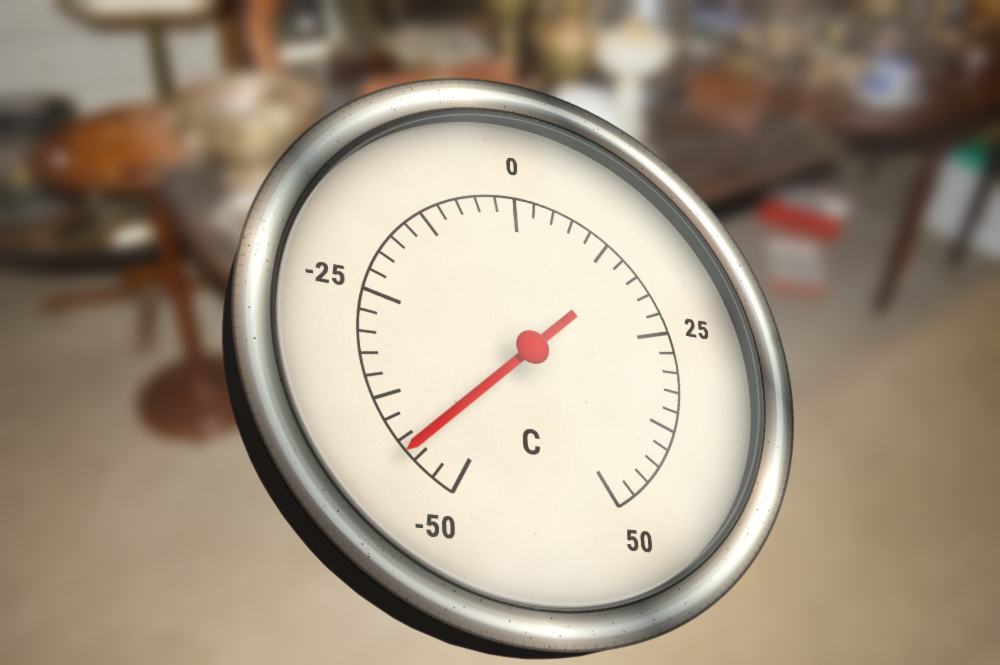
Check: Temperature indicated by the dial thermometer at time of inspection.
-43.75 °C
